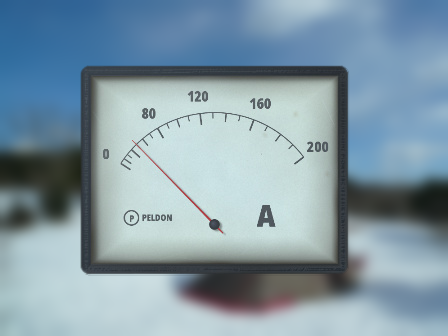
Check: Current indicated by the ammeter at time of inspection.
50 A
